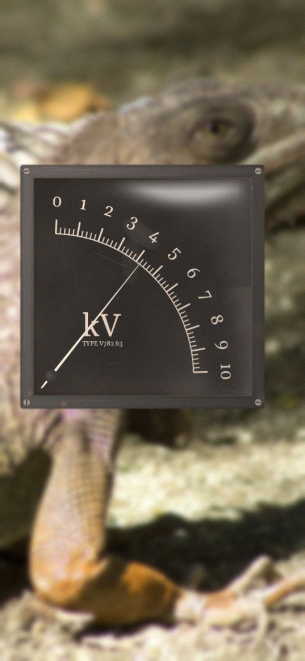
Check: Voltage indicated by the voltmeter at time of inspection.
4.2 kV
